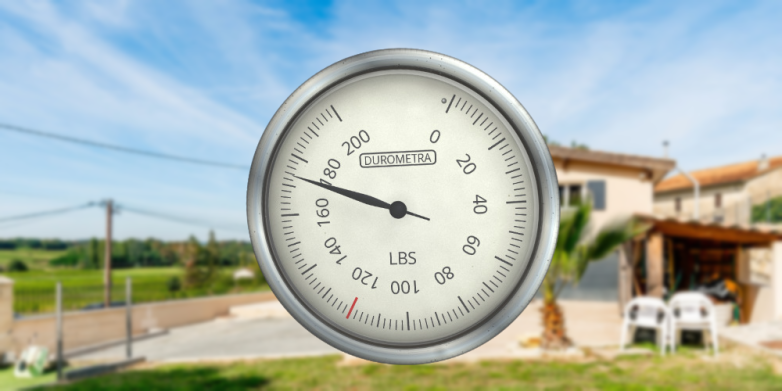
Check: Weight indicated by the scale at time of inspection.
174 lb
